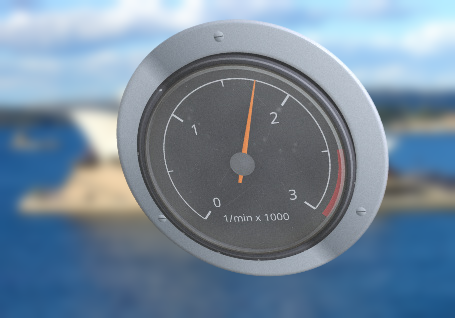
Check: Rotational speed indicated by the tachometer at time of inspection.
1750 rpm
